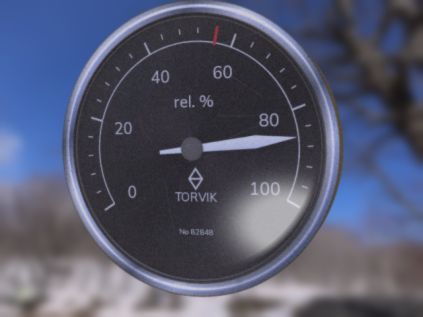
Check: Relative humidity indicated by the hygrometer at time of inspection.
86 %
